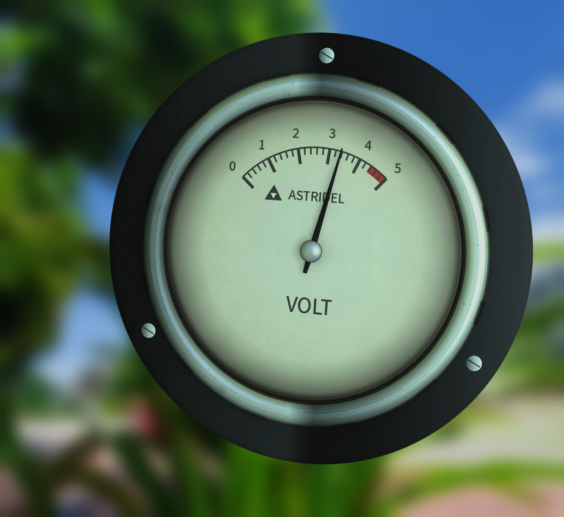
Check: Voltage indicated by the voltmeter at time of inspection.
3.4 V
